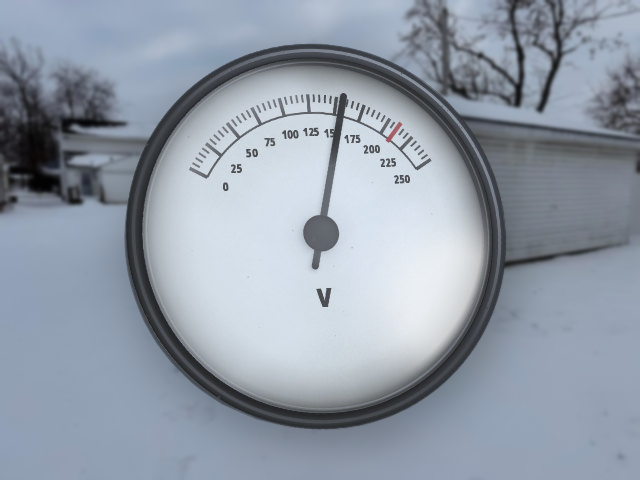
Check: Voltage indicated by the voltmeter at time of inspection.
155 V
